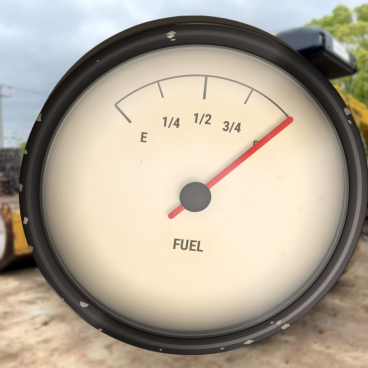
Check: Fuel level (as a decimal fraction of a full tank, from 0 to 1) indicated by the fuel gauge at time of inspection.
1
